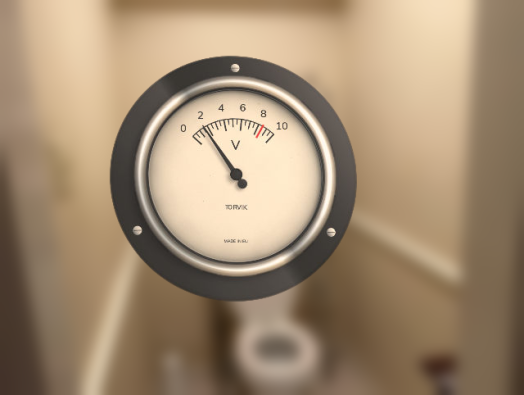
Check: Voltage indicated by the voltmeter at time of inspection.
1.5 V
